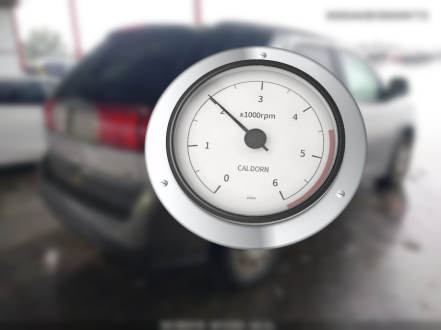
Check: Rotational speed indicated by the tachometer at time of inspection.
2000 rpm
